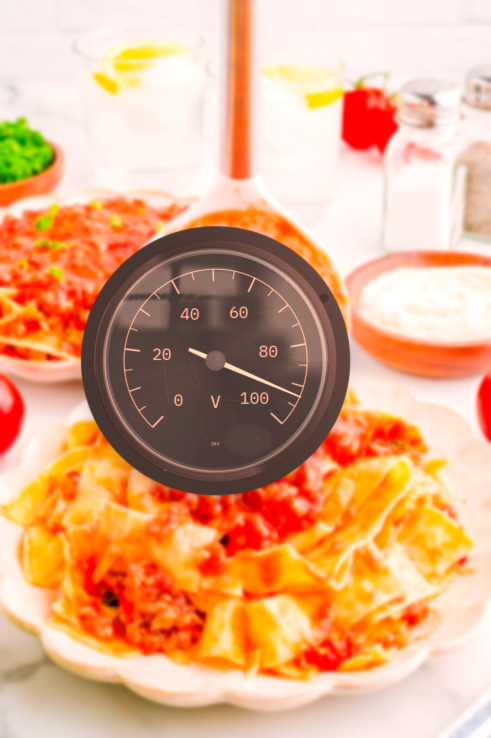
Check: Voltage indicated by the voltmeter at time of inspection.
92.5 V
